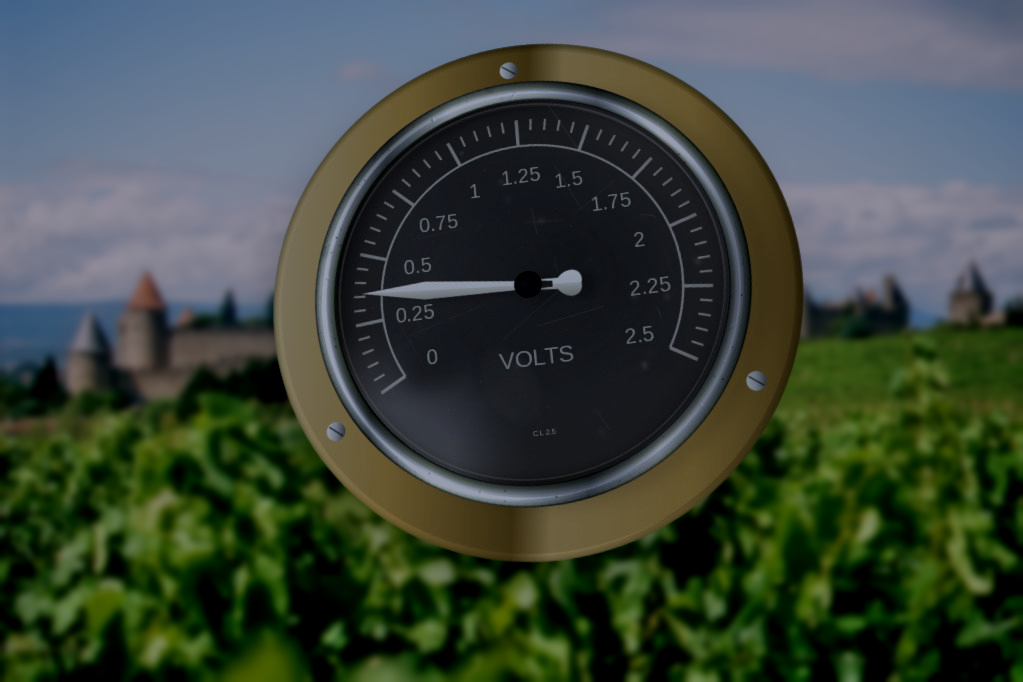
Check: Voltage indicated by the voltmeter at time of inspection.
0.35 V
